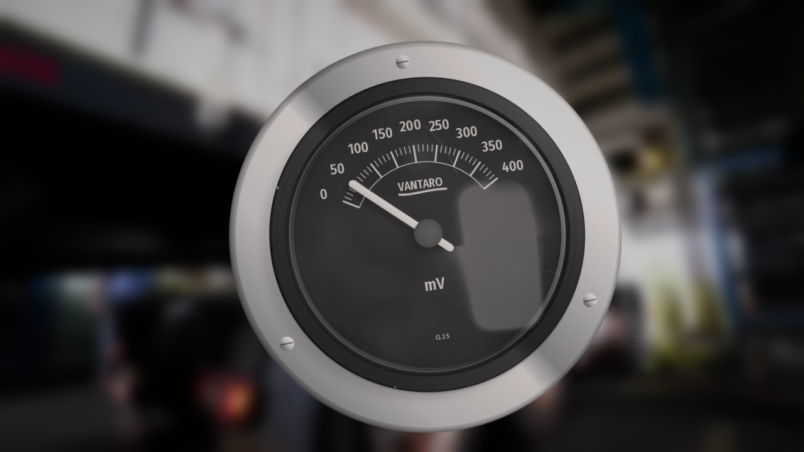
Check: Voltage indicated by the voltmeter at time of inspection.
40 mV
